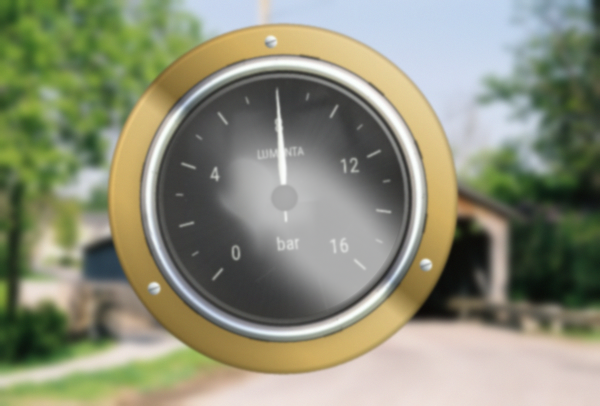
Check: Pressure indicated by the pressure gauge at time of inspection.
8 bar
